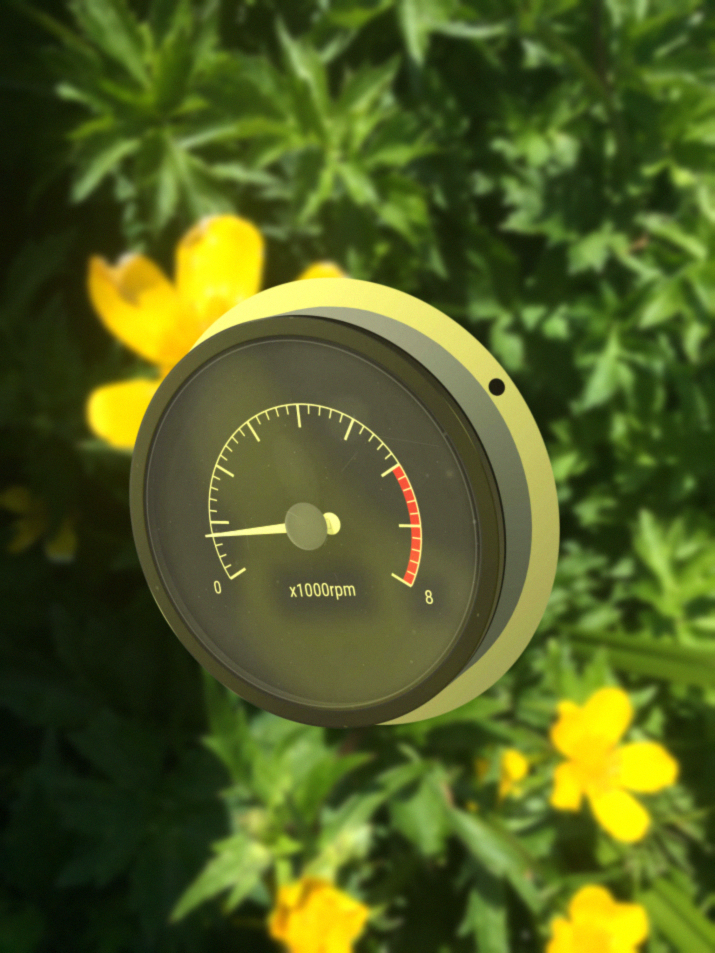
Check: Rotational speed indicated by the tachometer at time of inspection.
800 rpm
